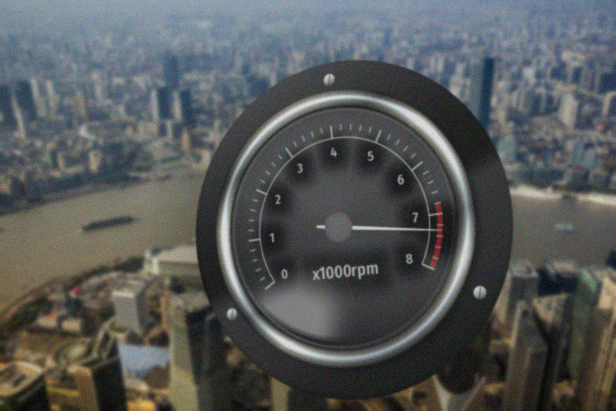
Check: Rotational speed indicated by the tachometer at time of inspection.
7300 rpm
